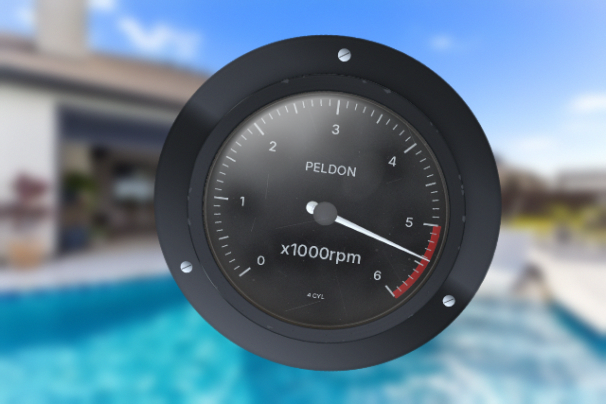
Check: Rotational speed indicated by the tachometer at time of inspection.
5400 rpm
